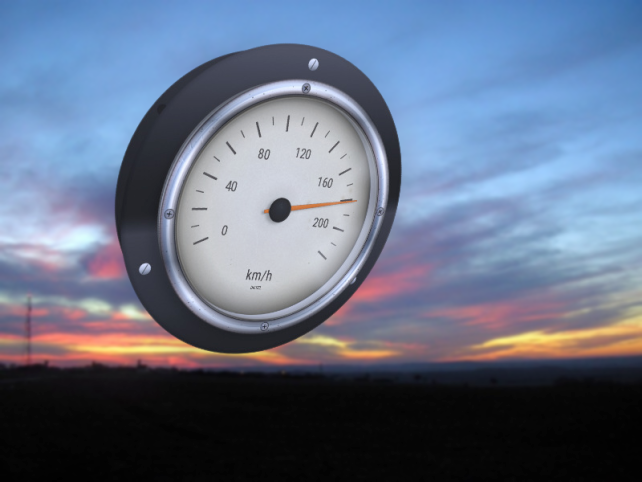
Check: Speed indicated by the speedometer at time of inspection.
180 km/h
